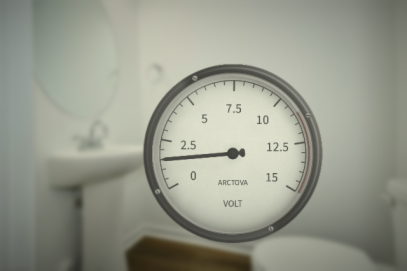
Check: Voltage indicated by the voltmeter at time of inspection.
1.5 V
